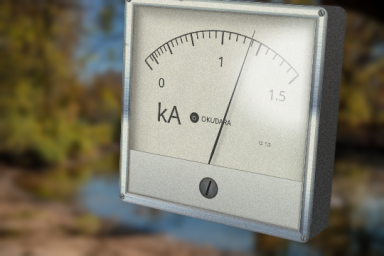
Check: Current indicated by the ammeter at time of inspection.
1.2 kA
